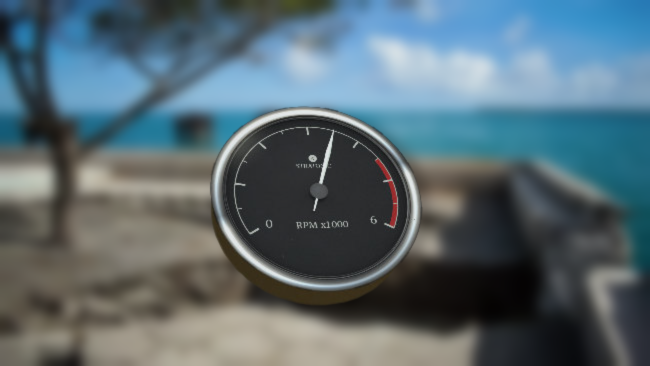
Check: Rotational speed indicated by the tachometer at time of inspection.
3500 rpm
